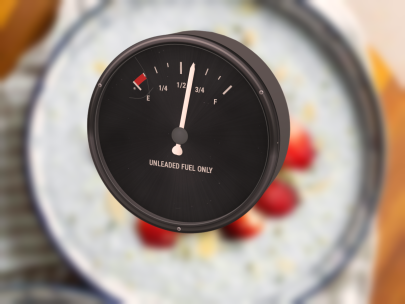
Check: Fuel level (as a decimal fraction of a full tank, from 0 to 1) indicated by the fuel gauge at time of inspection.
0.625
